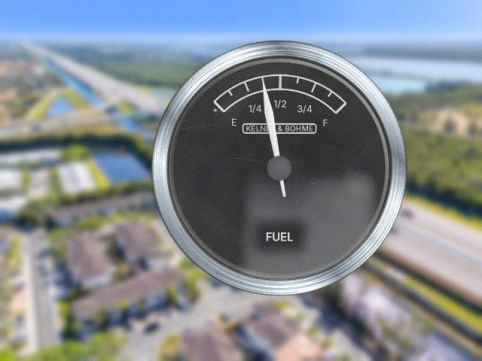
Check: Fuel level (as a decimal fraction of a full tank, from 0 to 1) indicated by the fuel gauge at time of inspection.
0.375
